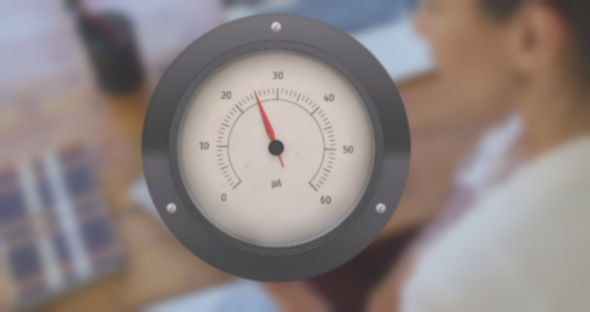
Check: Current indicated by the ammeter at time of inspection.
25 µA
